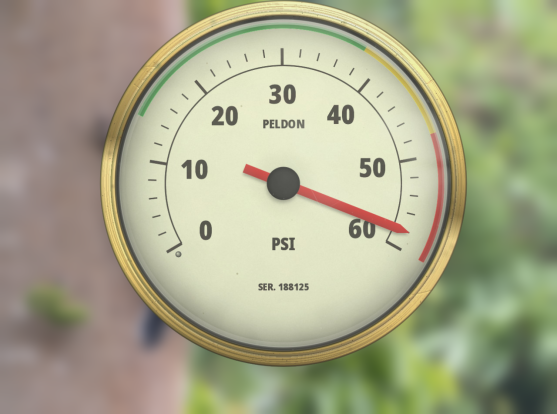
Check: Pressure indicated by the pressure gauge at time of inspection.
58 psi
